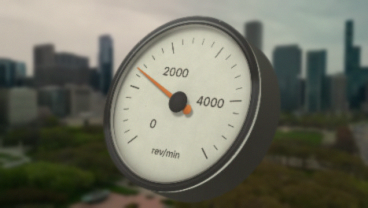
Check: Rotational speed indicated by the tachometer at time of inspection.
1300 rpm
